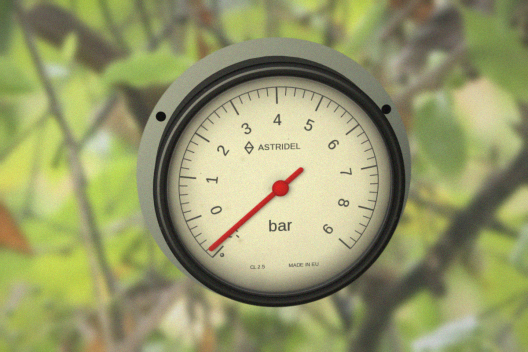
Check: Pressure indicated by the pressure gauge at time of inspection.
-0.8 bar
